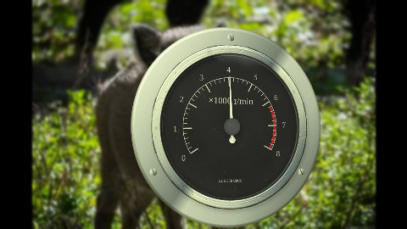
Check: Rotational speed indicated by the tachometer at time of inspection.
4000 rpm
